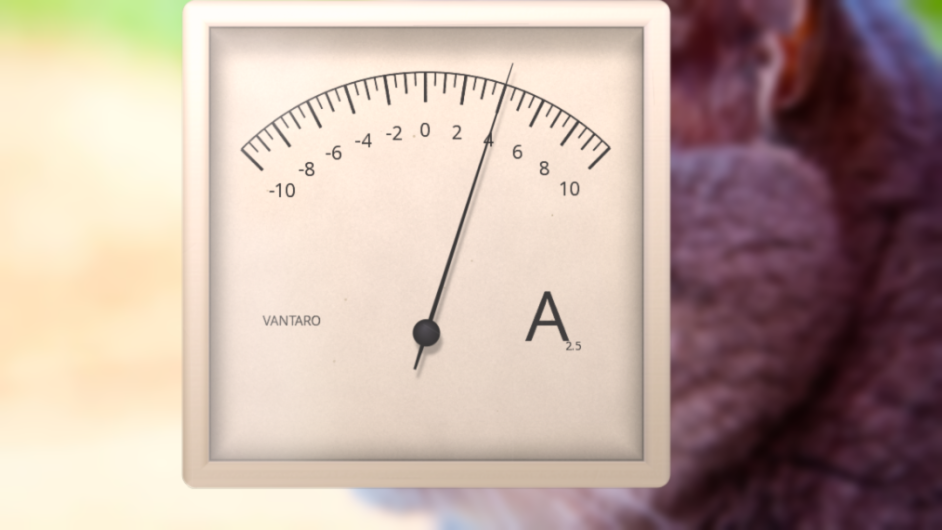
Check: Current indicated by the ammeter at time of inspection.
4 A
